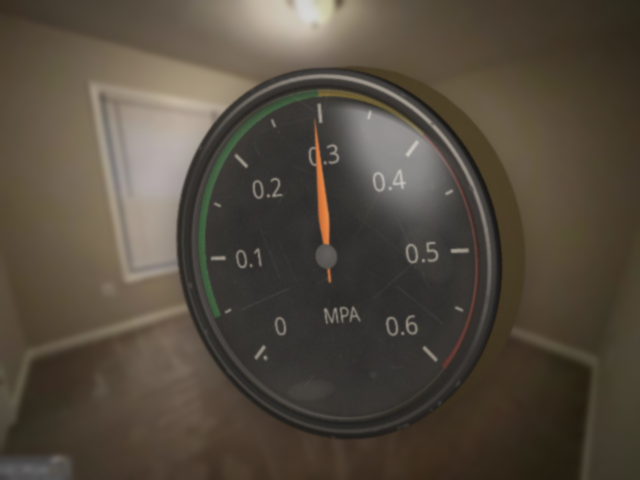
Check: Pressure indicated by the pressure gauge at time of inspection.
0.3 MPa
